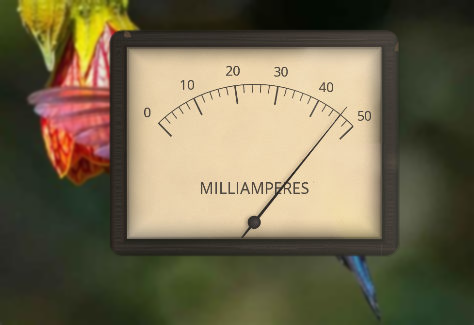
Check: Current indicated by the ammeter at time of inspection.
46 mA
